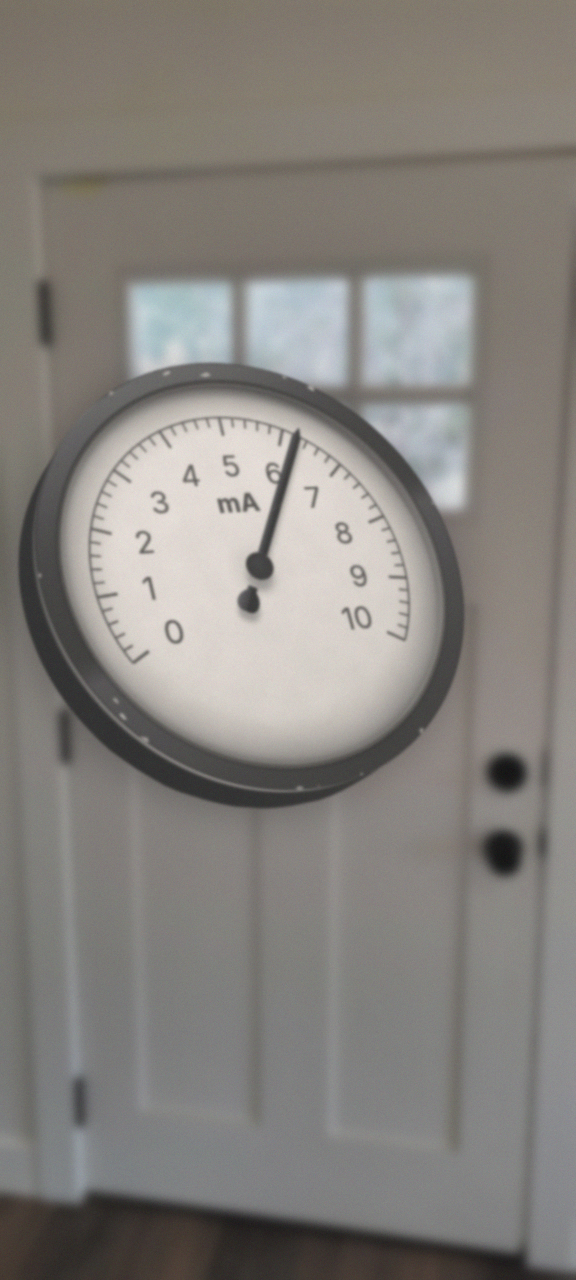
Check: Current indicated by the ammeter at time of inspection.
6.2 mA
